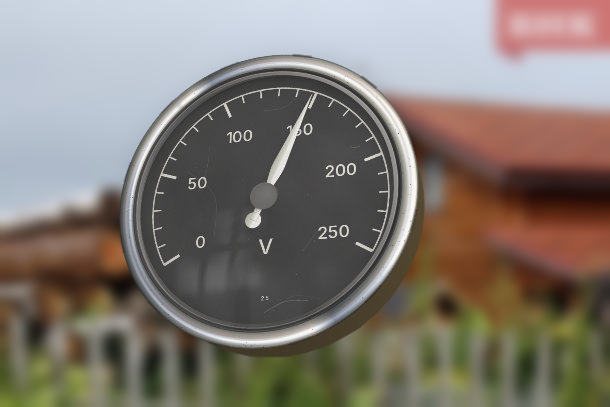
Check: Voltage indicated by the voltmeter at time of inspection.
150 V
